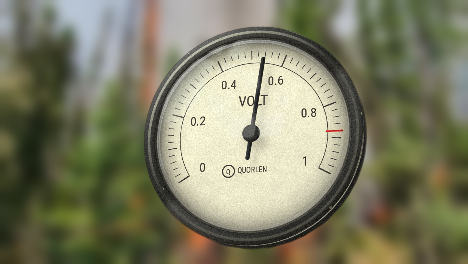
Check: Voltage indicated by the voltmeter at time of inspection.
0.54 V
